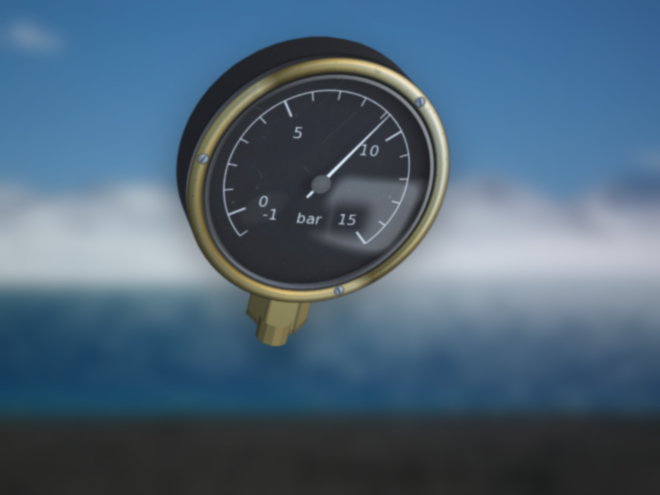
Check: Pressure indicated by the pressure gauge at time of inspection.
9 bar
